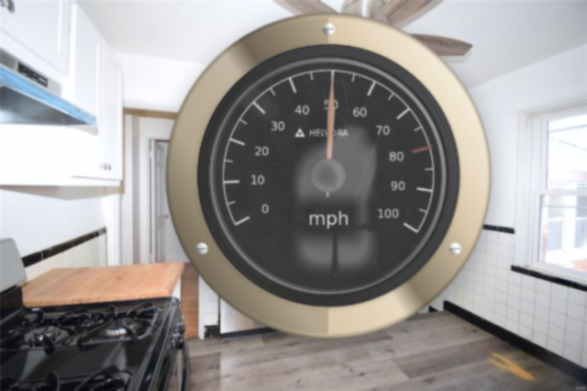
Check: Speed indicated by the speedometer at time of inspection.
50 mph
